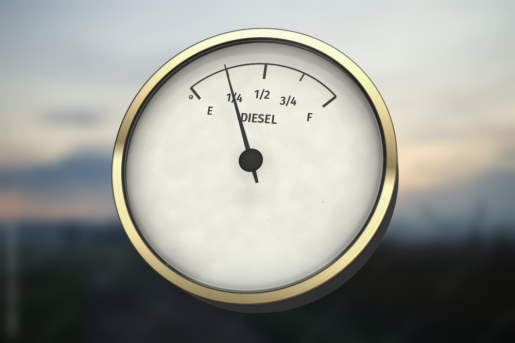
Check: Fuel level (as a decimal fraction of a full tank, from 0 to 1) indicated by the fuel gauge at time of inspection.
0.25
